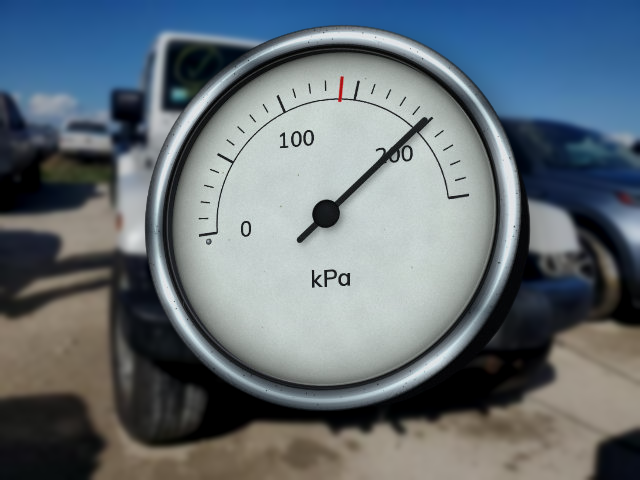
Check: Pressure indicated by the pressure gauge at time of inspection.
200 kPa
